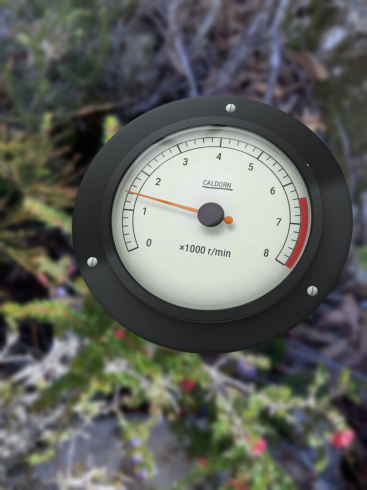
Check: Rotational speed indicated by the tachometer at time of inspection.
1400 rpm
